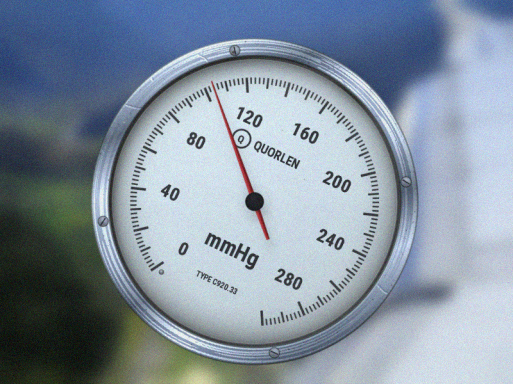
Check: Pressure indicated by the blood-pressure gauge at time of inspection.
104 mmHg
